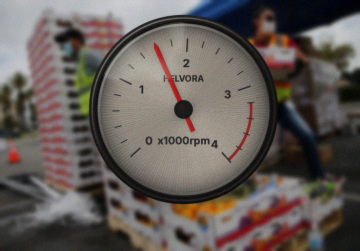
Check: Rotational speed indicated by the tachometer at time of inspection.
1600 rpm
